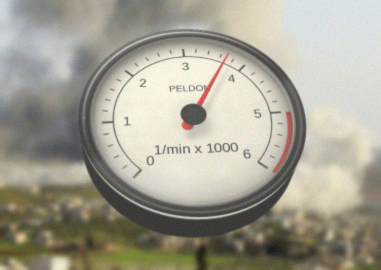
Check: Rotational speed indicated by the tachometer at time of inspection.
3700 rpm
